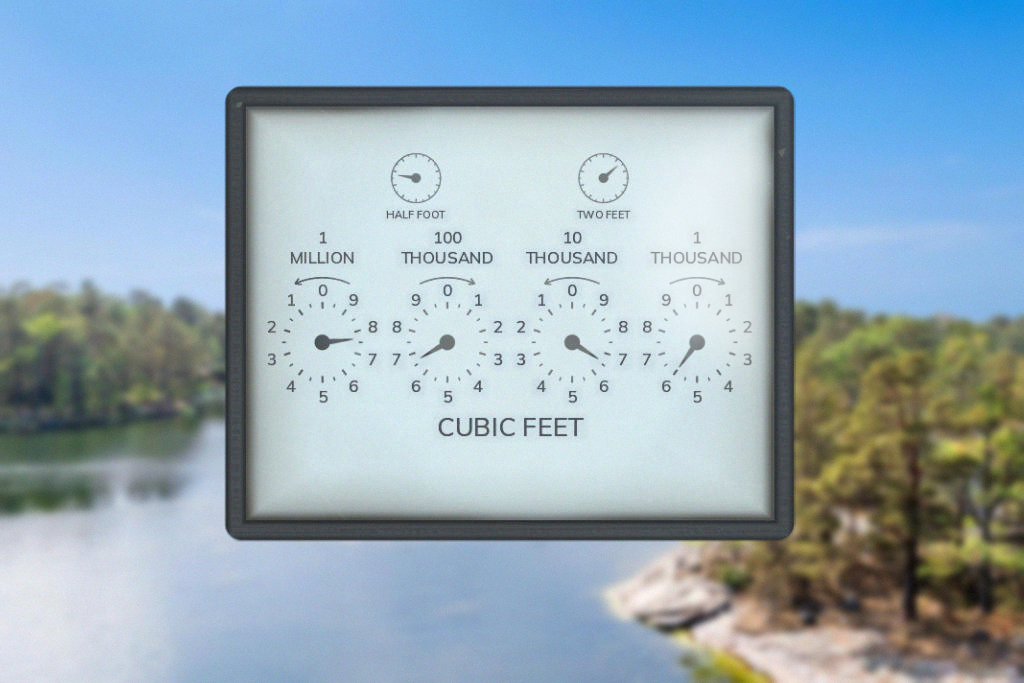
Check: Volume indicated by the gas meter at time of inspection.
766600 ft³
